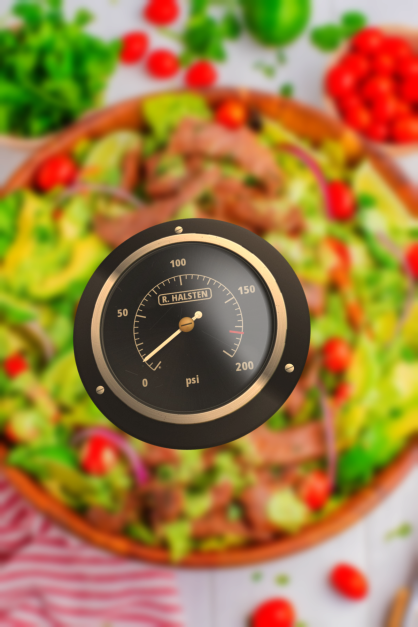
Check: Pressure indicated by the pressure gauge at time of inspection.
10 psi
